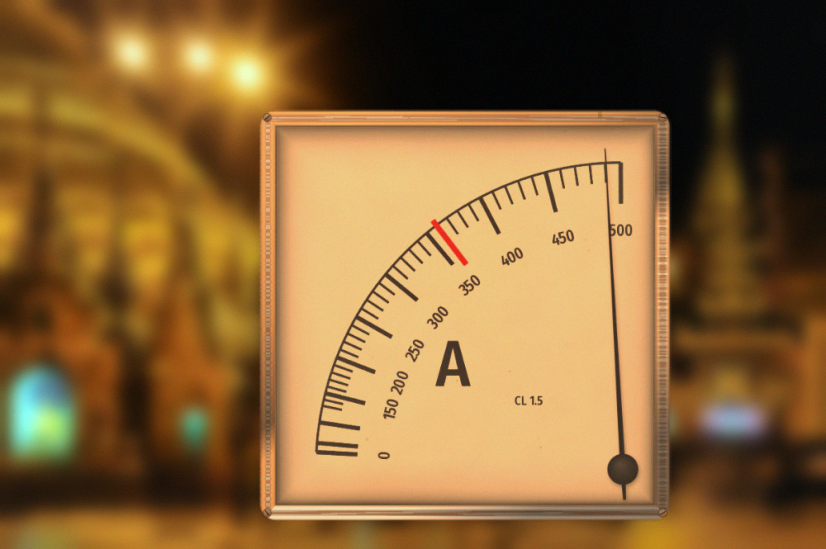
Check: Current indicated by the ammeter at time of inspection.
490 A
